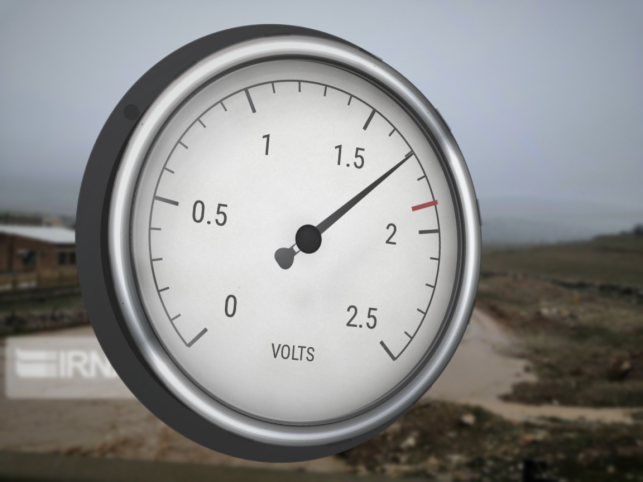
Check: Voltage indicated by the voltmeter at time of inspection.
1.7 V
